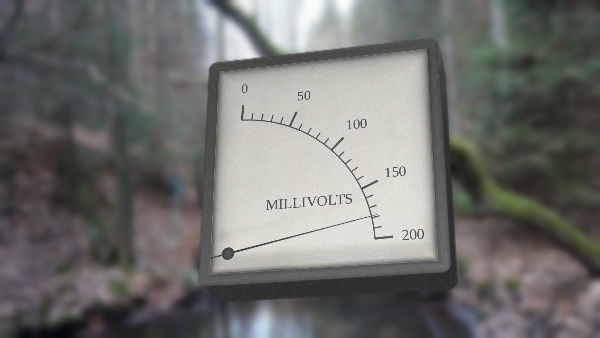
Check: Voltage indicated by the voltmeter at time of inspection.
180 mV
